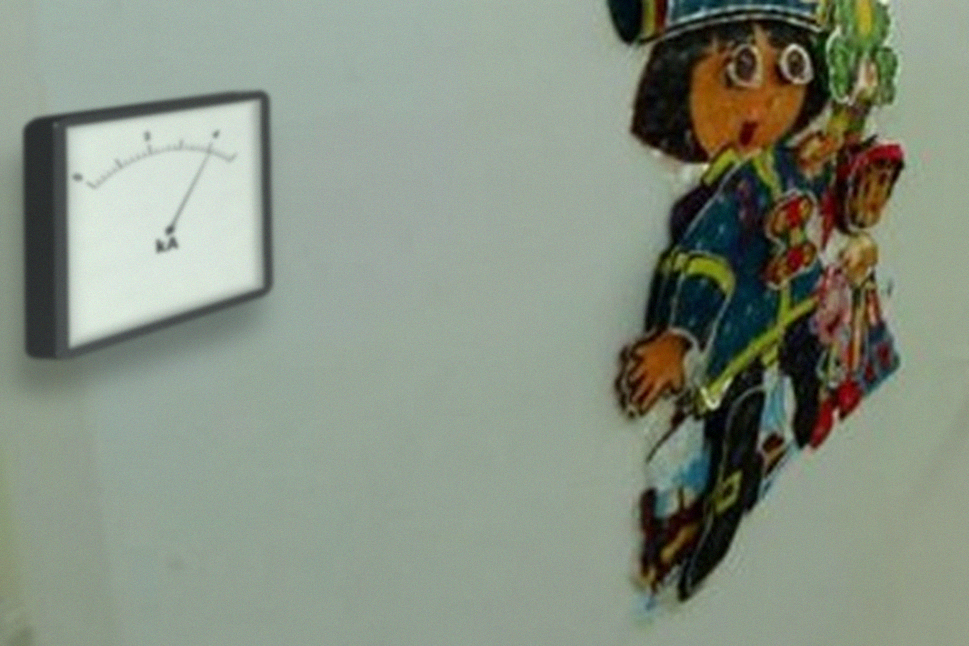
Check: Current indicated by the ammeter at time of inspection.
4 kA
